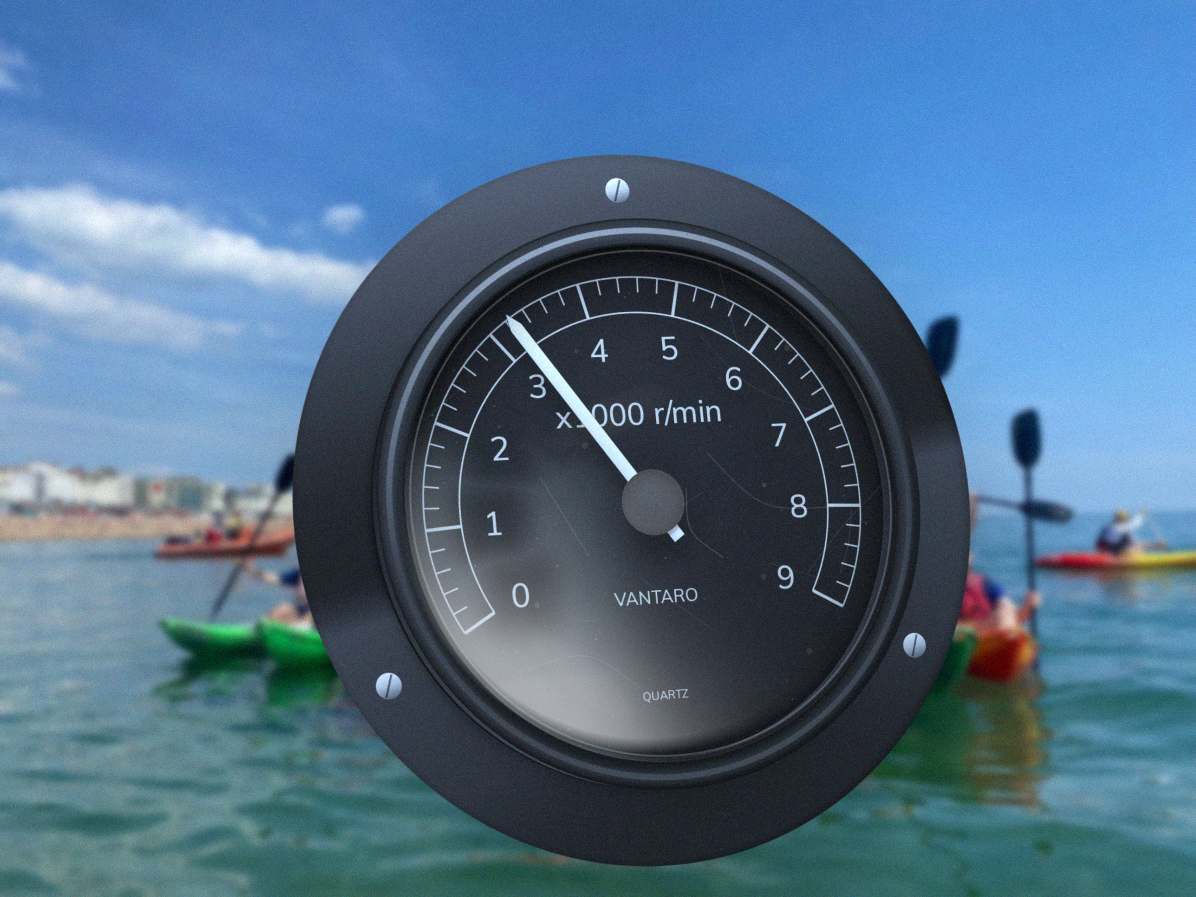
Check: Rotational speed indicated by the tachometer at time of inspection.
3200 rpm
